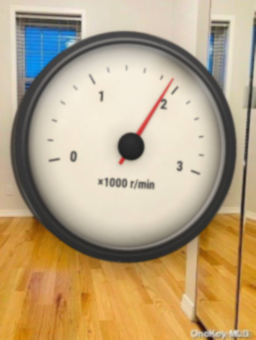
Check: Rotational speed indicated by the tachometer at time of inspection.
1900 rpm
